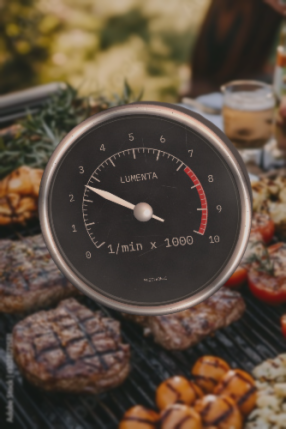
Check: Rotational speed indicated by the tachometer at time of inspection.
2600 rpm
